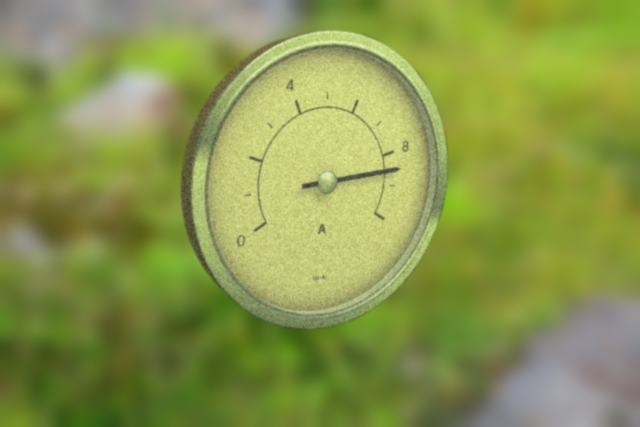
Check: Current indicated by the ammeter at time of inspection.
8.5 A
